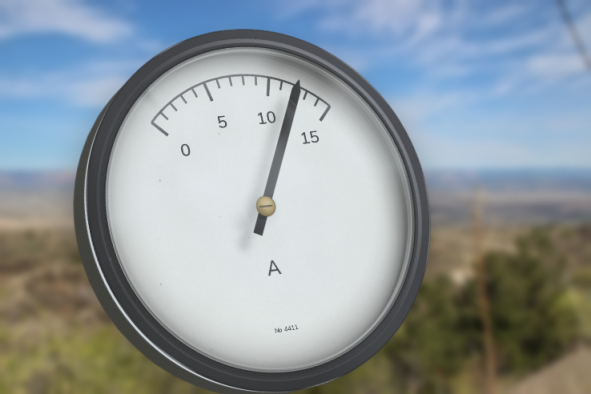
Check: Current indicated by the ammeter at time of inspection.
12 A
